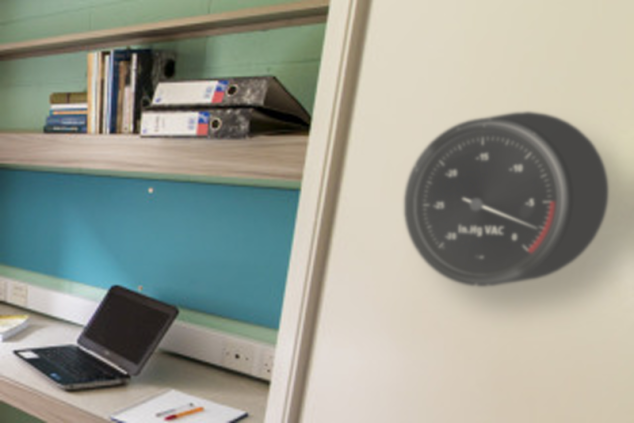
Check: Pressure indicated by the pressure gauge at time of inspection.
-2.5 inHg
